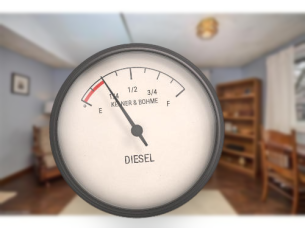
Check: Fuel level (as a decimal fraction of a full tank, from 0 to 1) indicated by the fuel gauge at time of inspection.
0.25
